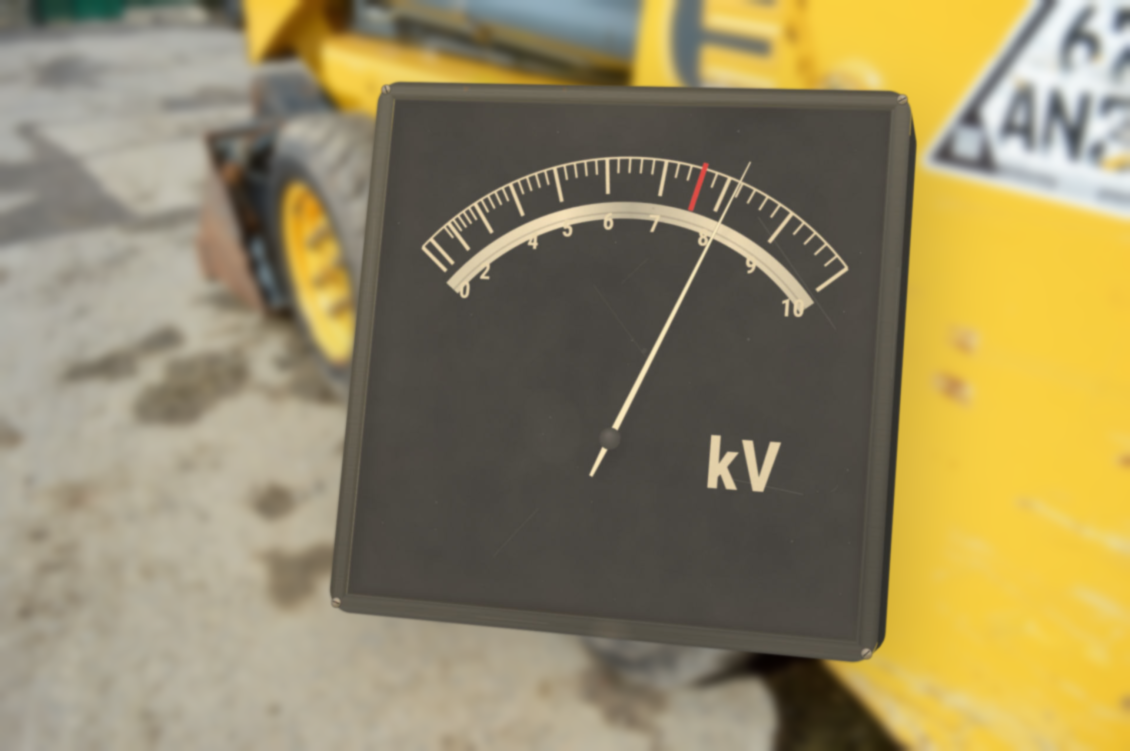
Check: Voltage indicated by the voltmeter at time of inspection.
8.2 kV
